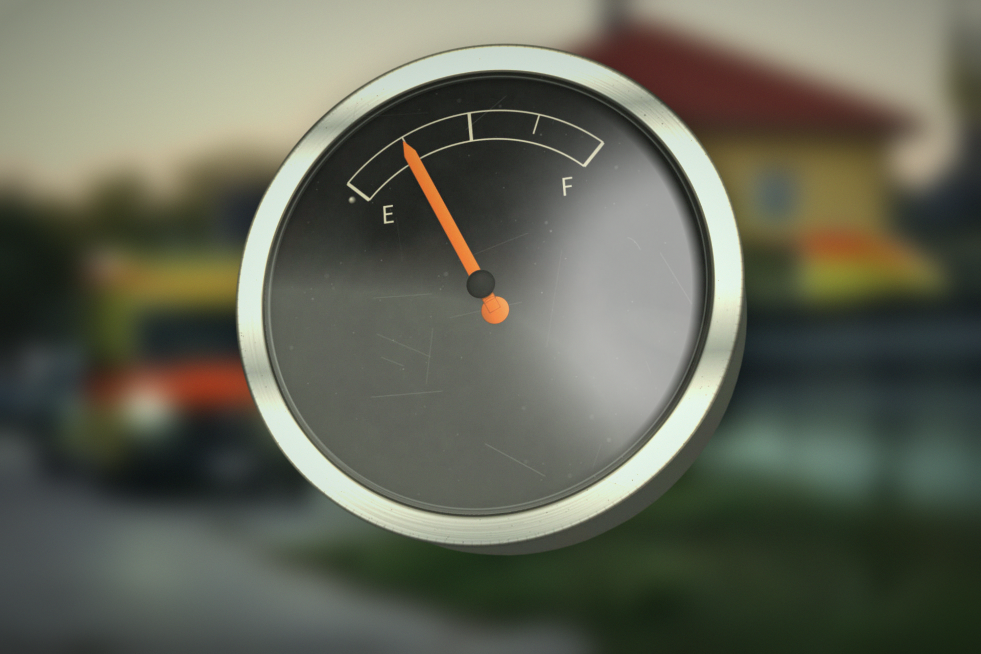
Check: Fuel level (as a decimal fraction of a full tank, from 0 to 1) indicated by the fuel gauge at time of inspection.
0.25
